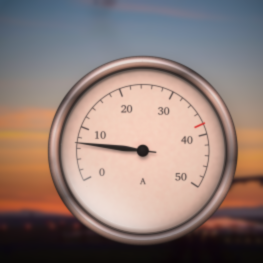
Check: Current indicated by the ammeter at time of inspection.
7 A
